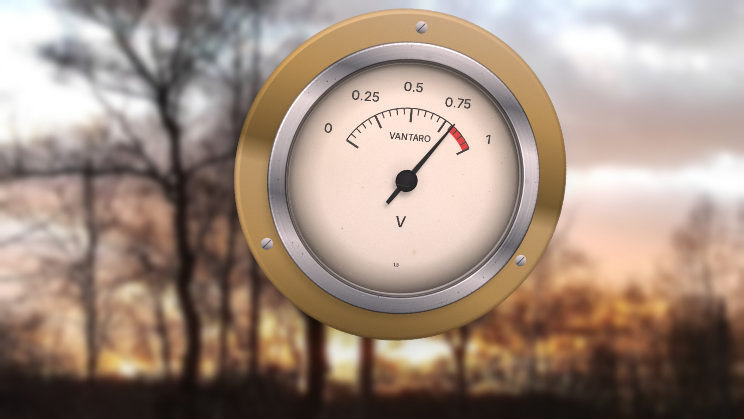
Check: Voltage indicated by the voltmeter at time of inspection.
0.8 V
